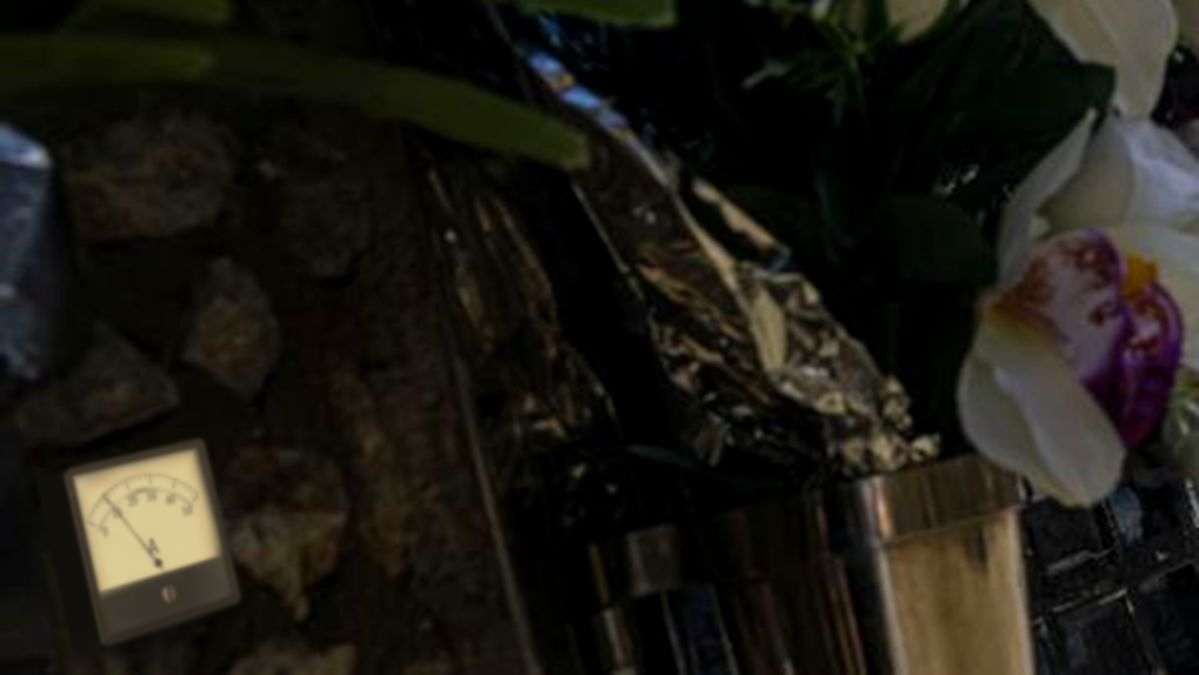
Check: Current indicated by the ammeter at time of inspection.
10 A
